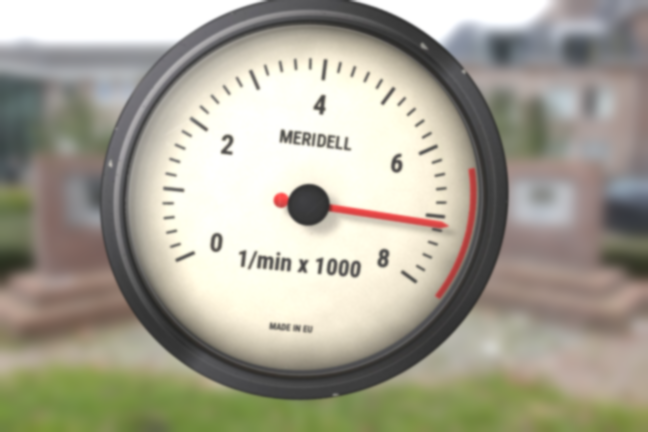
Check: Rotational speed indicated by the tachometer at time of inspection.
7100 rpm
